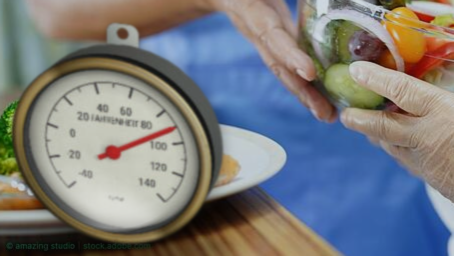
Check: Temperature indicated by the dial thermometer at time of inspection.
90 °F
